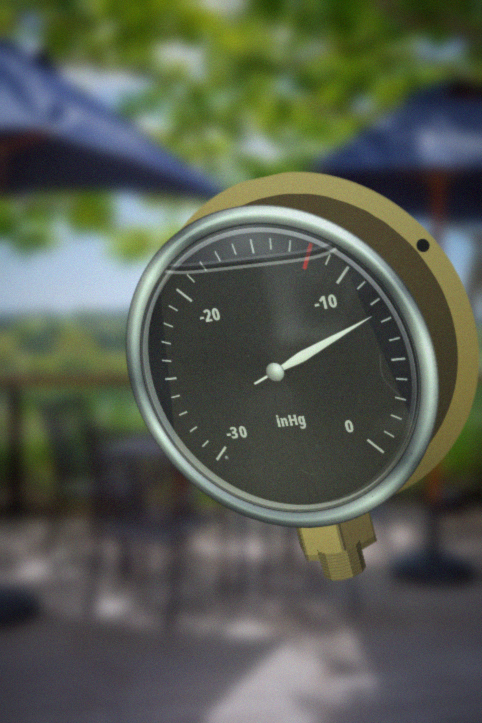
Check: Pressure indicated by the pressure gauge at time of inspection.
-7.5 inHg
